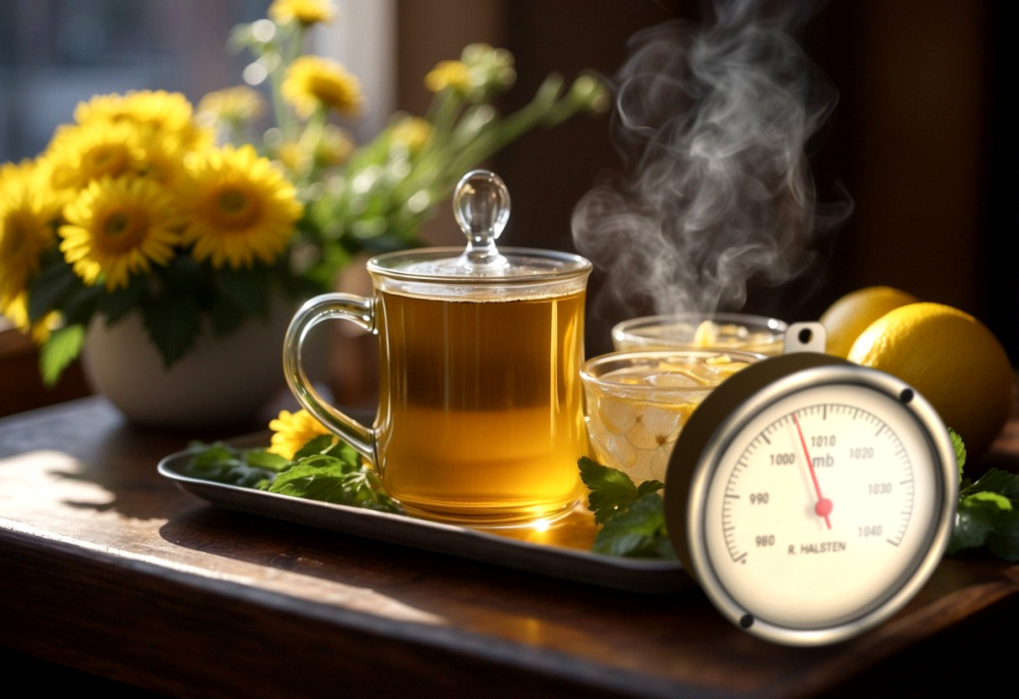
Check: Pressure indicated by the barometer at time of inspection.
1005 mbar
